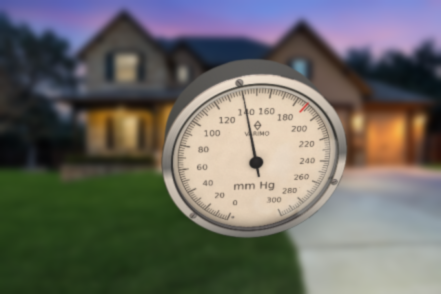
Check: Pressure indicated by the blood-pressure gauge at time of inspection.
140 mmHg
